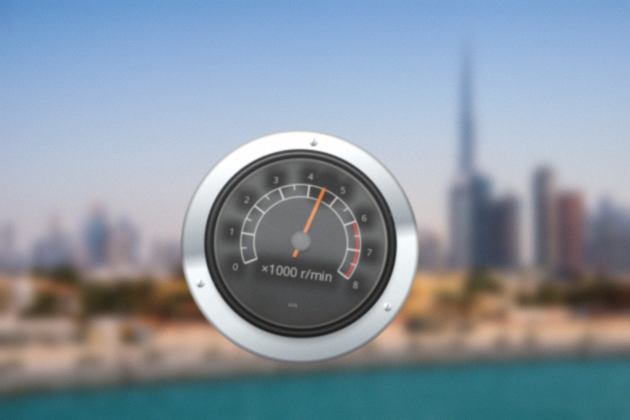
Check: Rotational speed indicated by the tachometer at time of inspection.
4500 rpm
